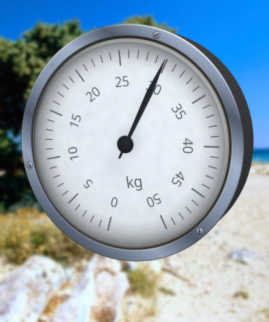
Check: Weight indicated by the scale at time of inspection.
30 kg
